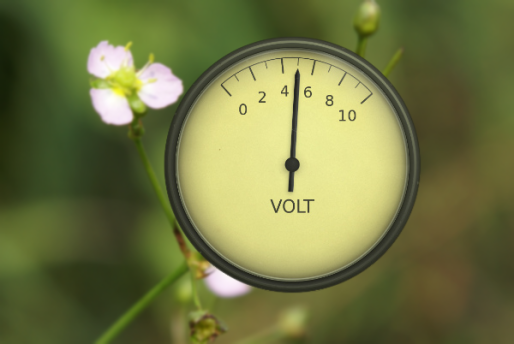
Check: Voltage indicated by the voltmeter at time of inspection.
5 V
